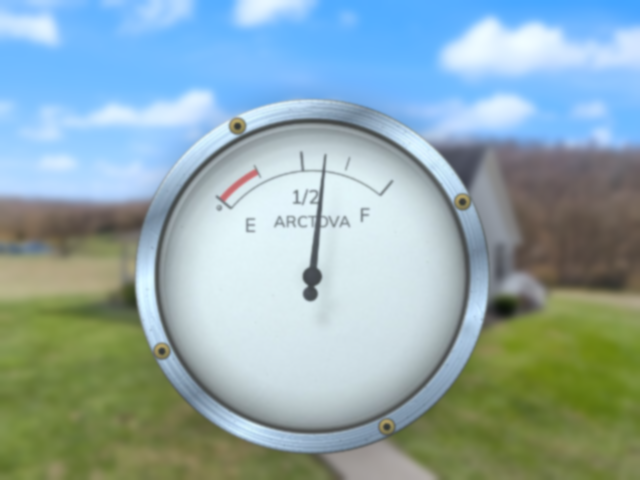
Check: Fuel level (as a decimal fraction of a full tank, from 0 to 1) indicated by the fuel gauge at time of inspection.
0.625
